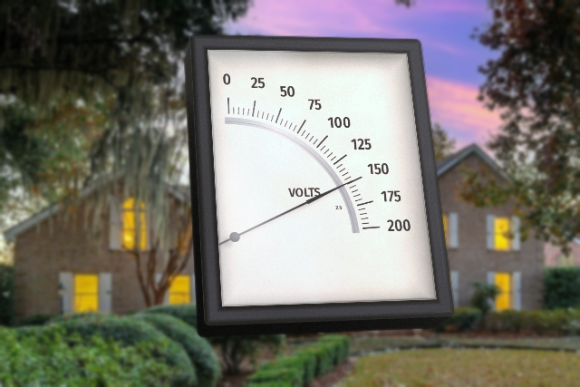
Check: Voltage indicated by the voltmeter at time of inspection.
150 V
